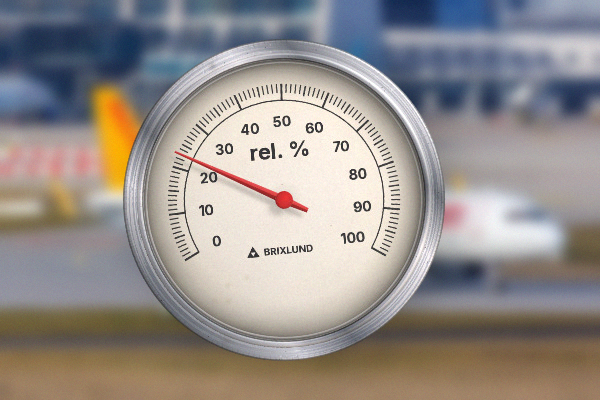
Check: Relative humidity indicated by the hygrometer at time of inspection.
23 %
